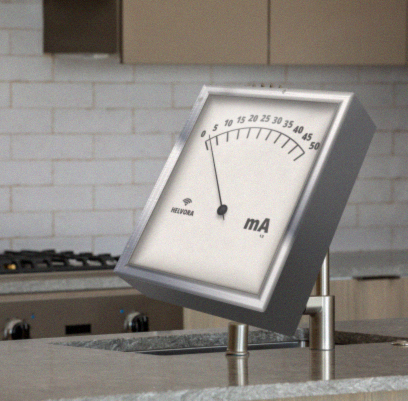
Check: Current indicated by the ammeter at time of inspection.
2.5 mA
